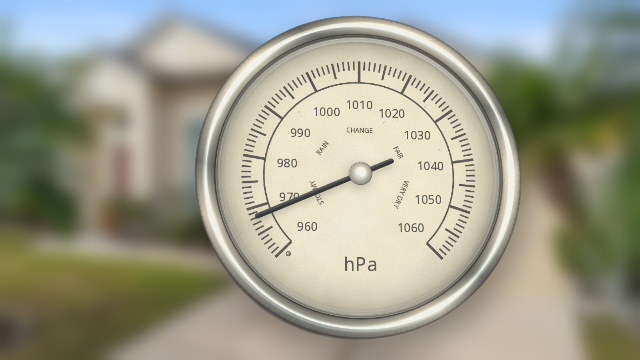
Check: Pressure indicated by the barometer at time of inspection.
968 hPa
